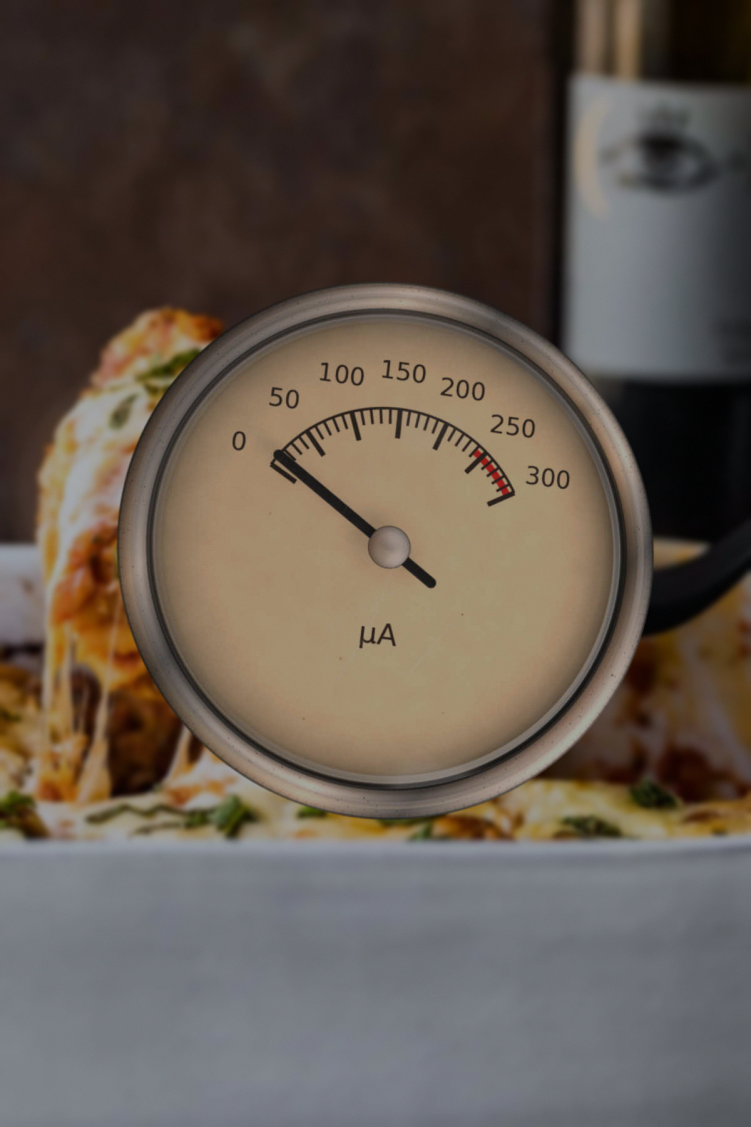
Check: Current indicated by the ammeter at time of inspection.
10 µA
